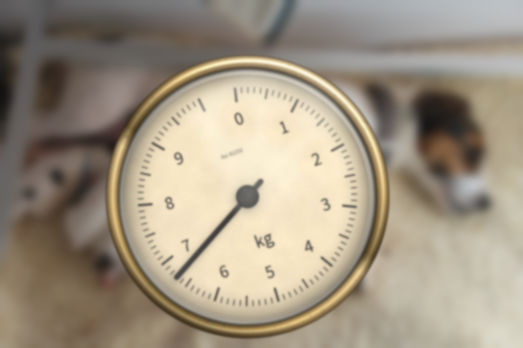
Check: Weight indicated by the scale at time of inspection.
6.7 kg
